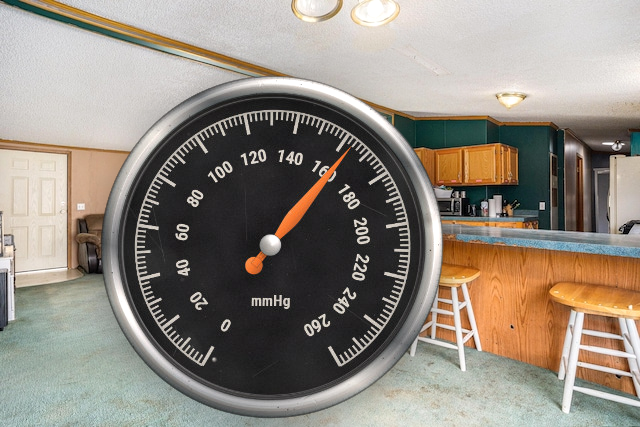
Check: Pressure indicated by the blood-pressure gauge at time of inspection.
164 mmHg
